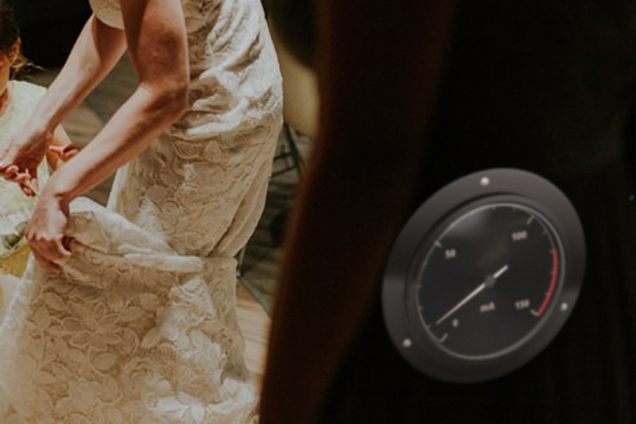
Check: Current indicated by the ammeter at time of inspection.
10 mA
